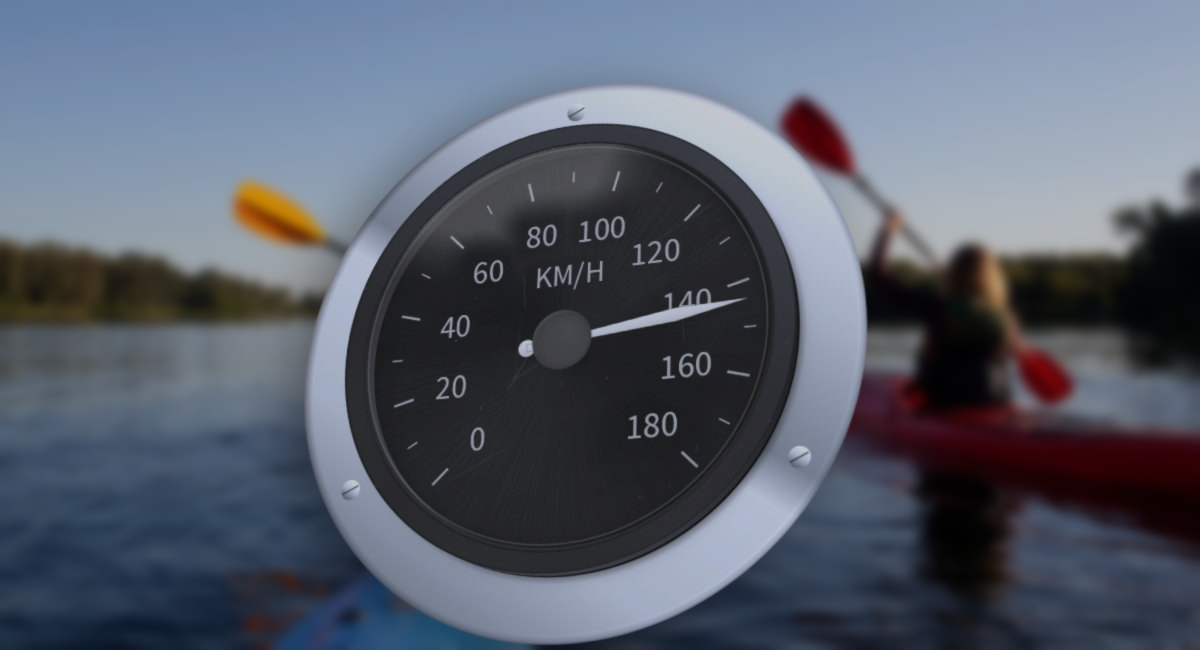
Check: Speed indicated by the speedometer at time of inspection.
145 km/h
